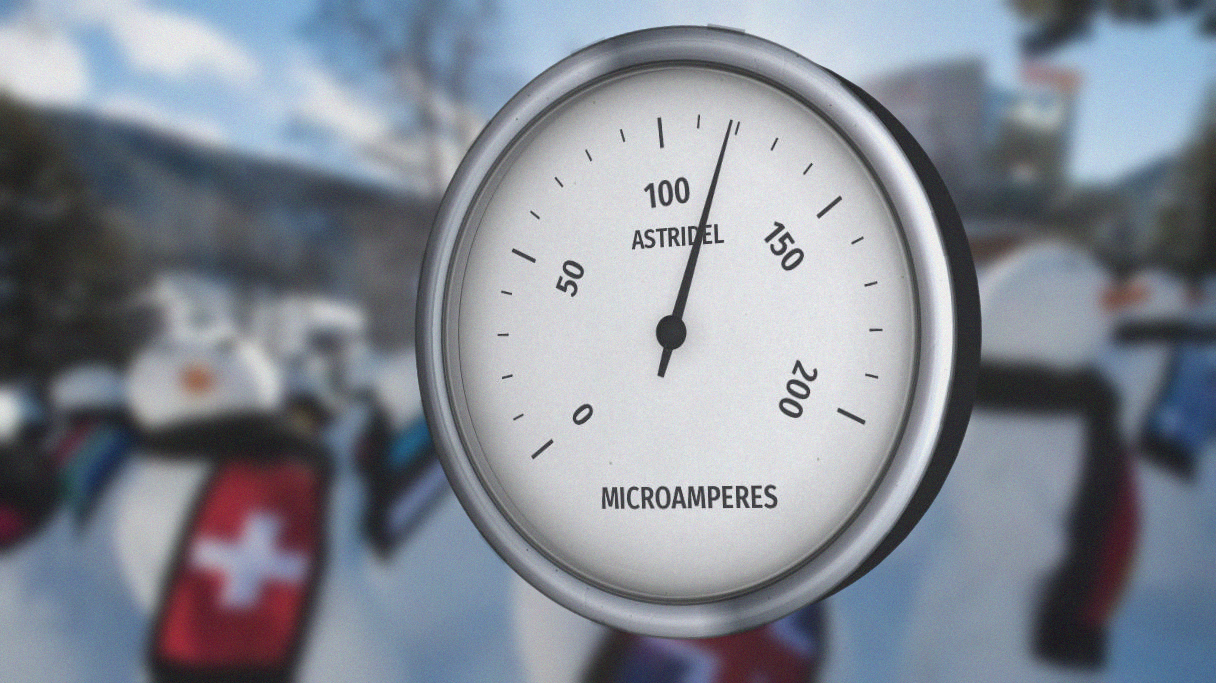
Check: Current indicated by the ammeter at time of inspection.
120 µA
